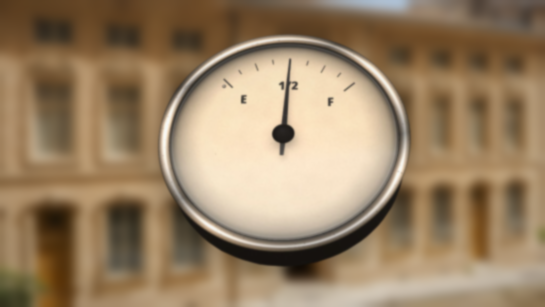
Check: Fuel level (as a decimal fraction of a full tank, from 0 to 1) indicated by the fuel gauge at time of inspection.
0.5
